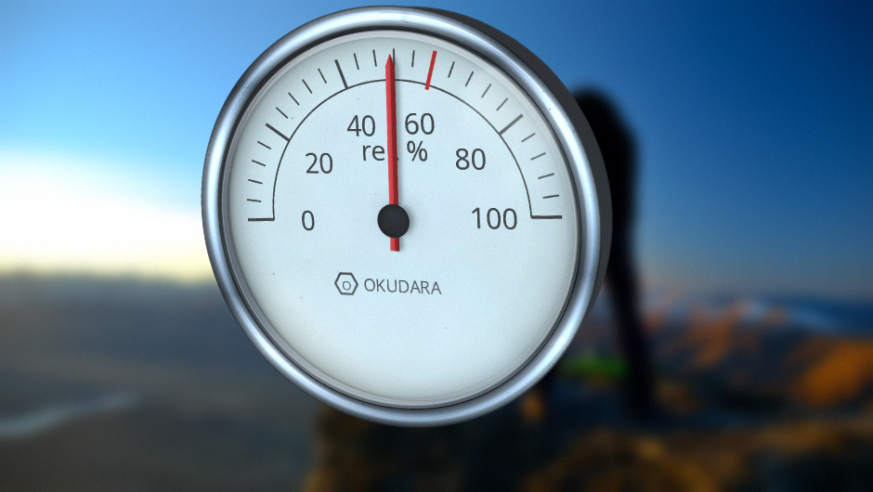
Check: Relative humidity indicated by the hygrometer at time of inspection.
52 %
